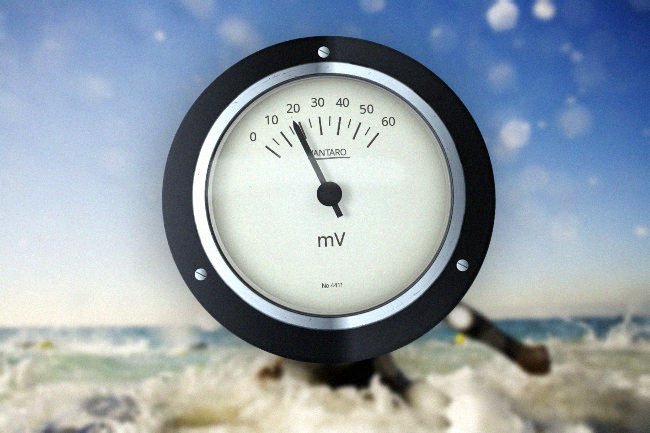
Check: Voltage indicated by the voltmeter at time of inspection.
17.5 mV
